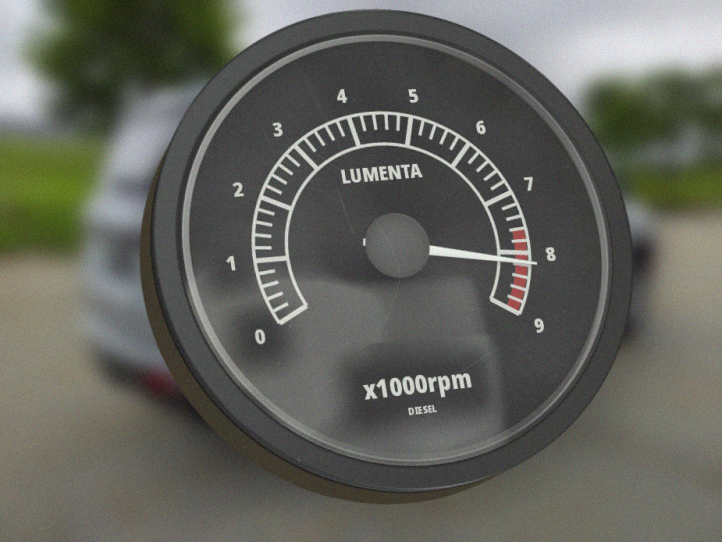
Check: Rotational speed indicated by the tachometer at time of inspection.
8200 rpm
